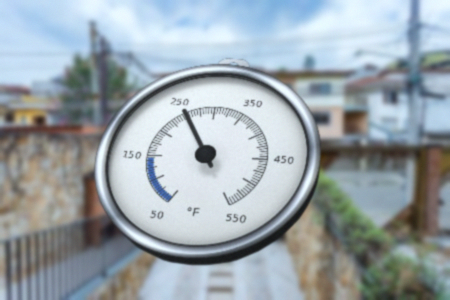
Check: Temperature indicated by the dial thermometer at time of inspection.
250 °F
